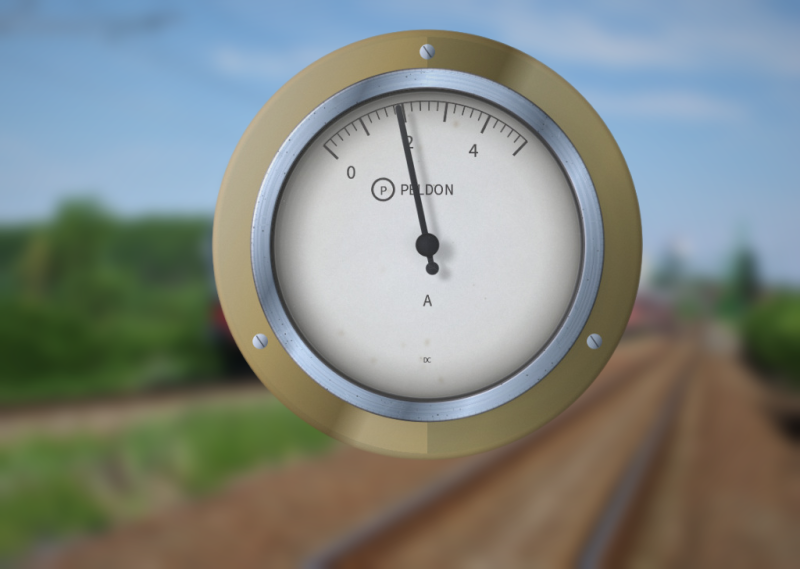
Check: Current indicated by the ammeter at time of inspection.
1.9 A
